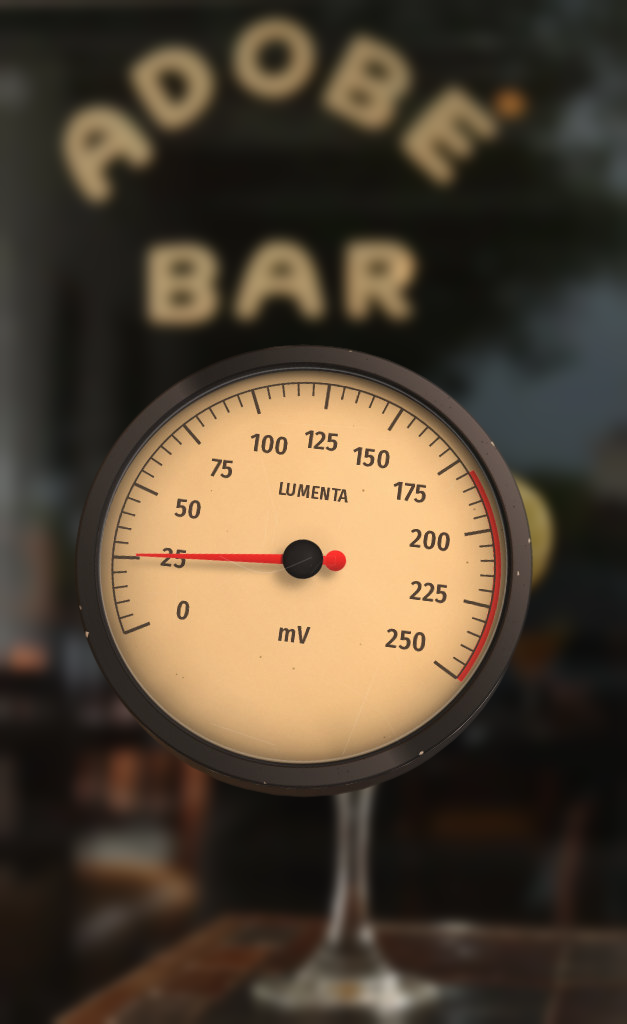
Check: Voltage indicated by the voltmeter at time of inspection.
25 mV
